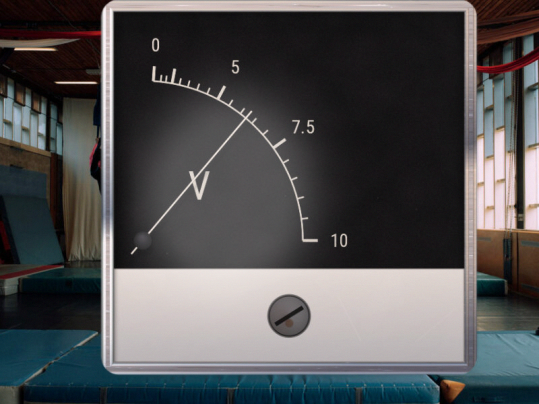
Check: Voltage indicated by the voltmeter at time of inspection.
6.25 V
